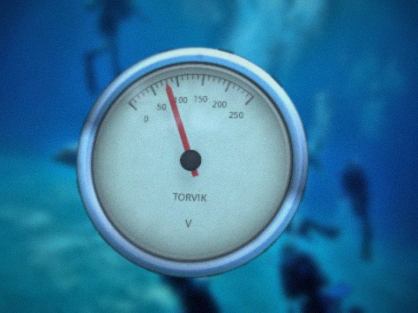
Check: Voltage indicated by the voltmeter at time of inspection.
80 V
